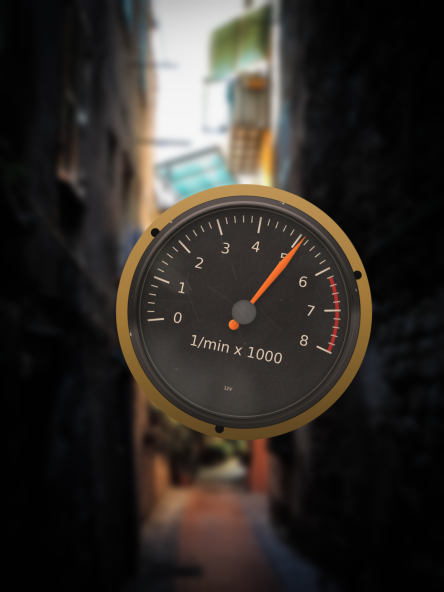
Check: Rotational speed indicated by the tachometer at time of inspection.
5100 rpm
